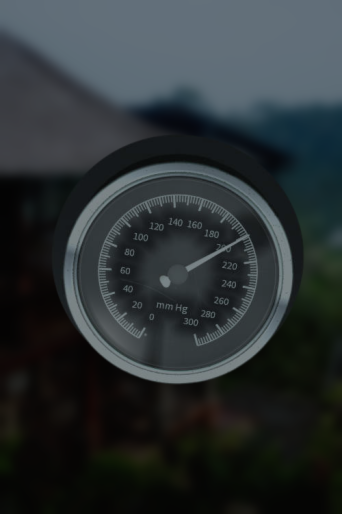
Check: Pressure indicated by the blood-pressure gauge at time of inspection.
200 mmHg
